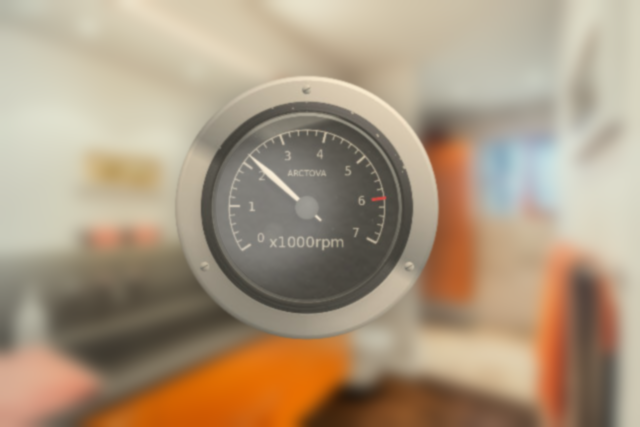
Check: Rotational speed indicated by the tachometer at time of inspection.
2200 rpm
